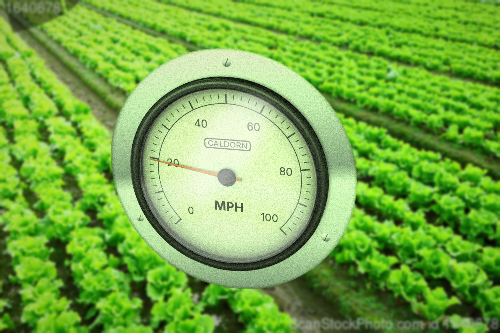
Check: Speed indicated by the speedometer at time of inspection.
20 mph
